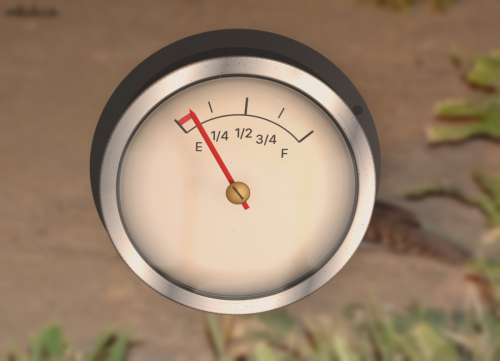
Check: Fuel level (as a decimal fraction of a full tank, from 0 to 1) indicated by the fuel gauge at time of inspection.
0.125
